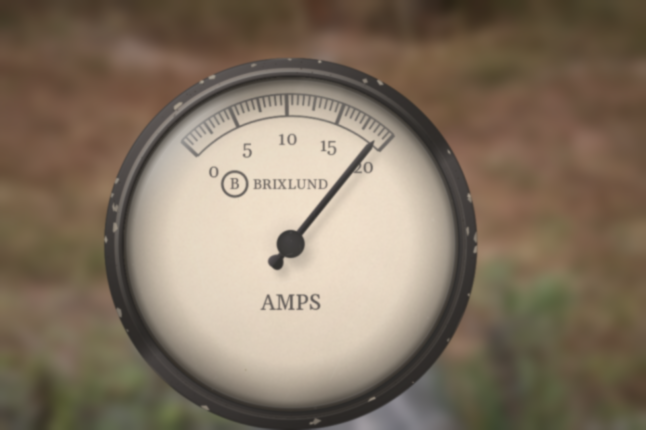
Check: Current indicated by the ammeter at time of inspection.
19 A
